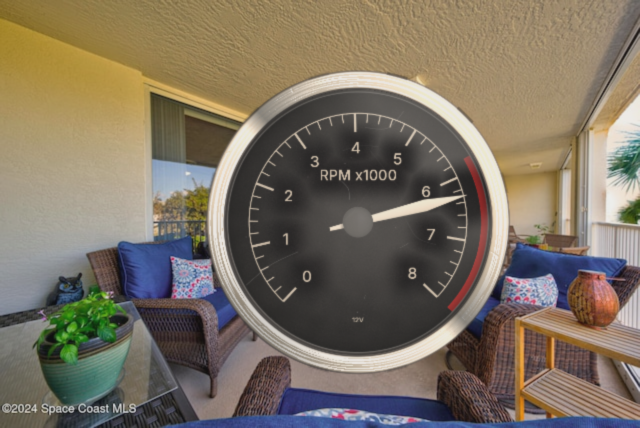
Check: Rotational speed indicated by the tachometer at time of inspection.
6300 rpm
